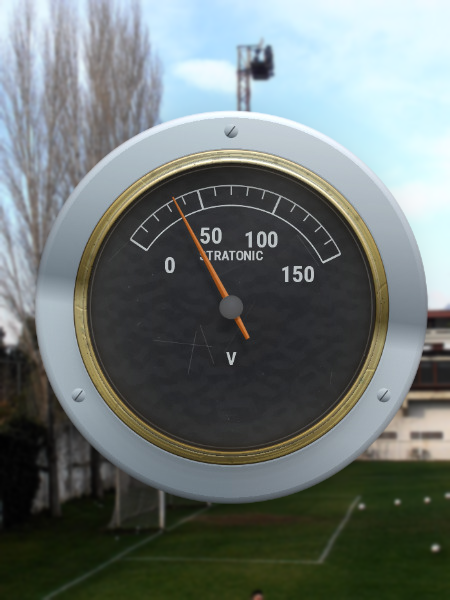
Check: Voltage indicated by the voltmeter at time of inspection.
35 V
